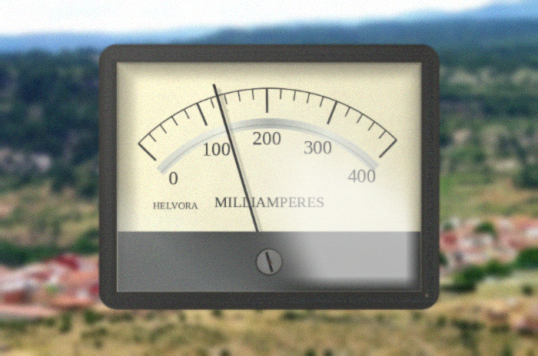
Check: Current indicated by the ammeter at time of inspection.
130 mA
